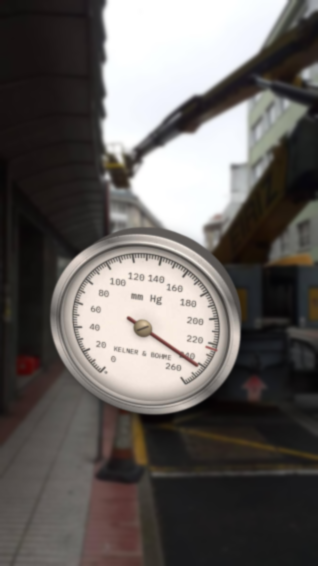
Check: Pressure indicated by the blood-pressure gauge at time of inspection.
240 mmHg
